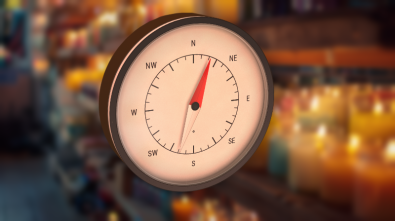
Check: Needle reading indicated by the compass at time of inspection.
20 °
